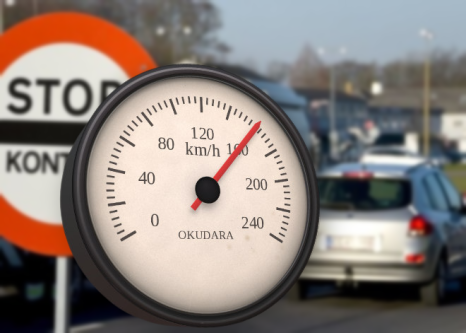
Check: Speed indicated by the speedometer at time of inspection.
160 km/h
